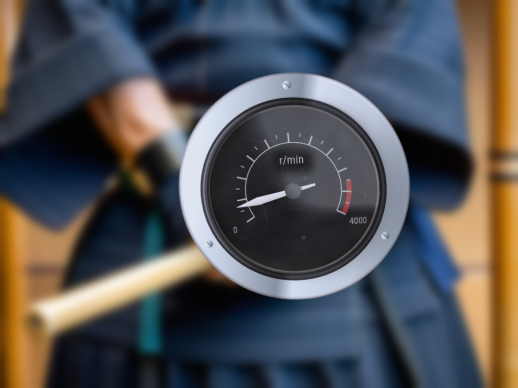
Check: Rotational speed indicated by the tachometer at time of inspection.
300 rpm
